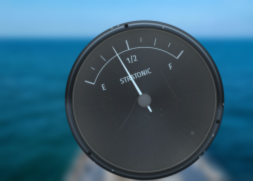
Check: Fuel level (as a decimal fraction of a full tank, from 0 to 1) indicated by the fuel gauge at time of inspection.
0.375
